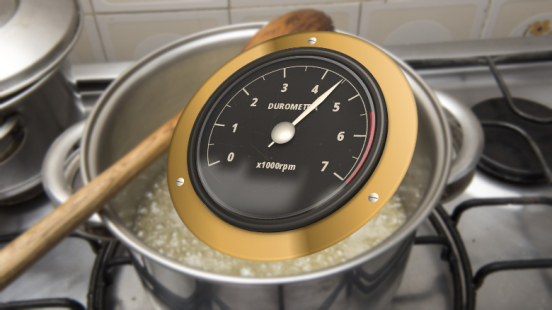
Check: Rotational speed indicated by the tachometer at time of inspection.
4500 rpm
